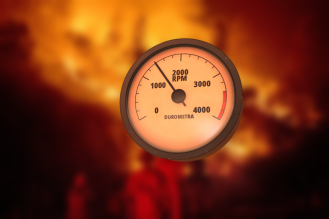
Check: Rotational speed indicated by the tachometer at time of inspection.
1400 rpm
